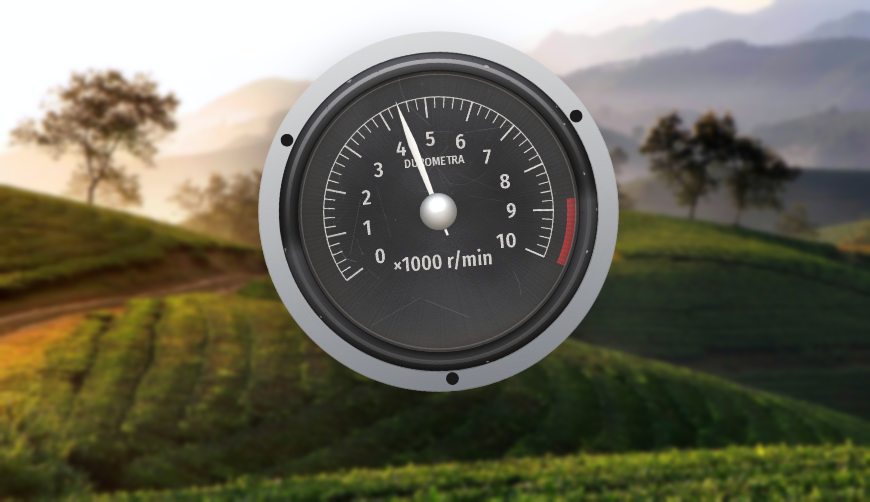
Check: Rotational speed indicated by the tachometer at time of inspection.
4400 rpm
